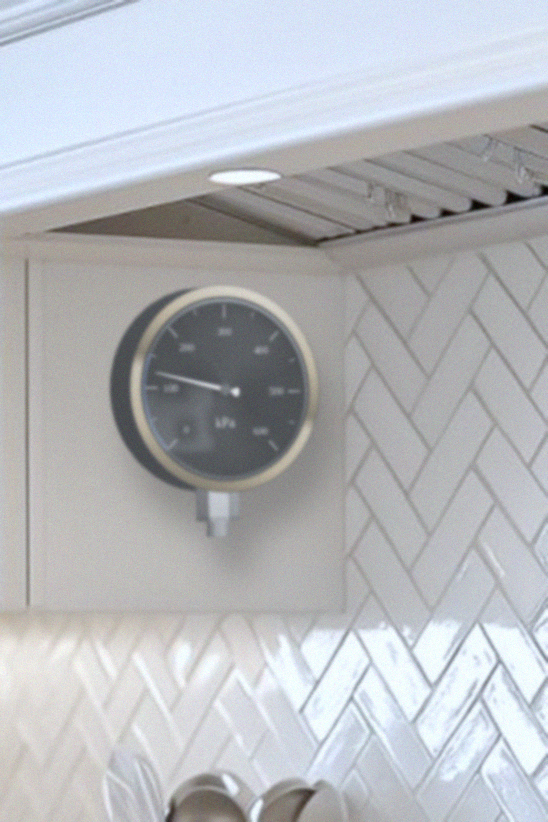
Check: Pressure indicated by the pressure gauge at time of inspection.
125 kPa
